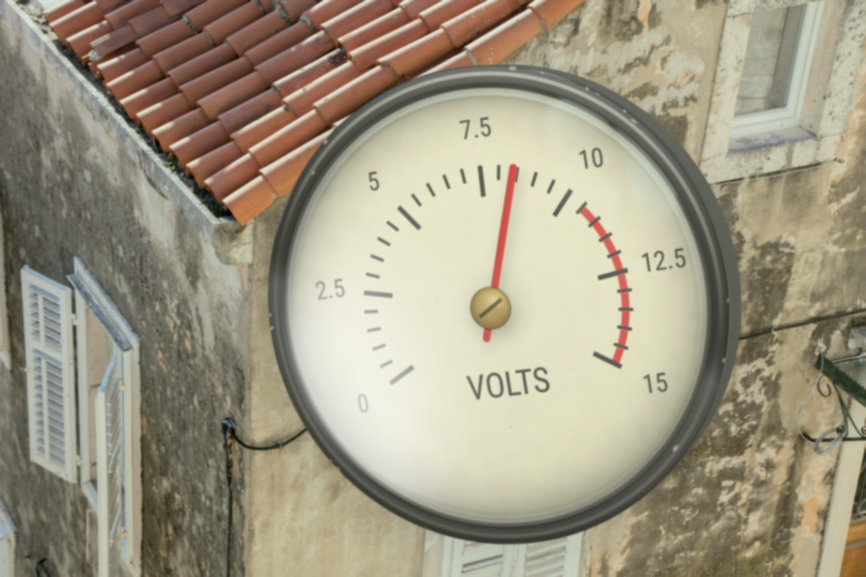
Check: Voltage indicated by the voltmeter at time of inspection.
8.5 V
